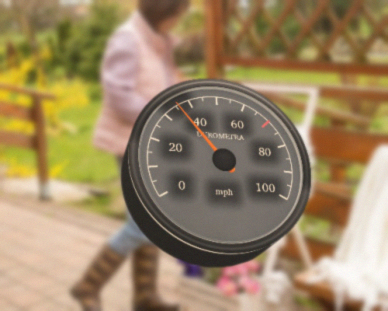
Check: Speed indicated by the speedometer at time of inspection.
35 mph
